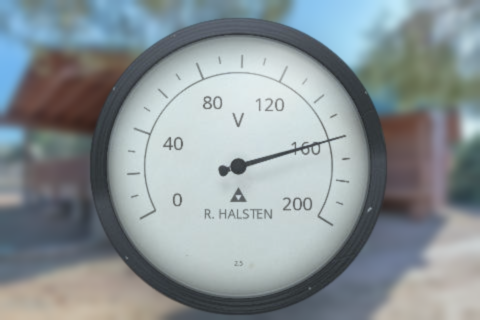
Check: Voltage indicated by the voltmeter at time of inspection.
160 V
